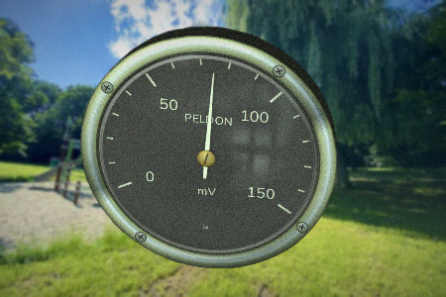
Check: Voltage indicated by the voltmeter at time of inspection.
75 mV
